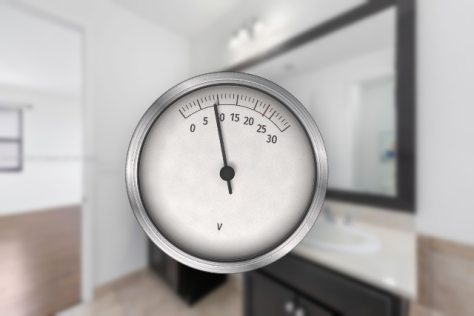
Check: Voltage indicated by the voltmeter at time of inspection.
9 V
